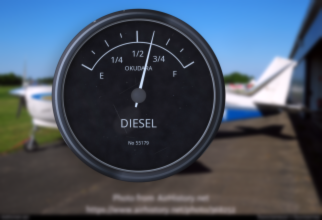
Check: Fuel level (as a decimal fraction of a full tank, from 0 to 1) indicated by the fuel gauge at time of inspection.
0.625
